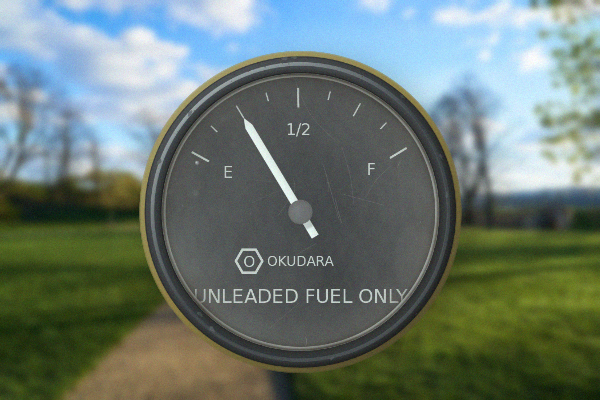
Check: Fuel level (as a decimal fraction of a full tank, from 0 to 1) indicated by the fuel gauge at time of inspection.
0.25
